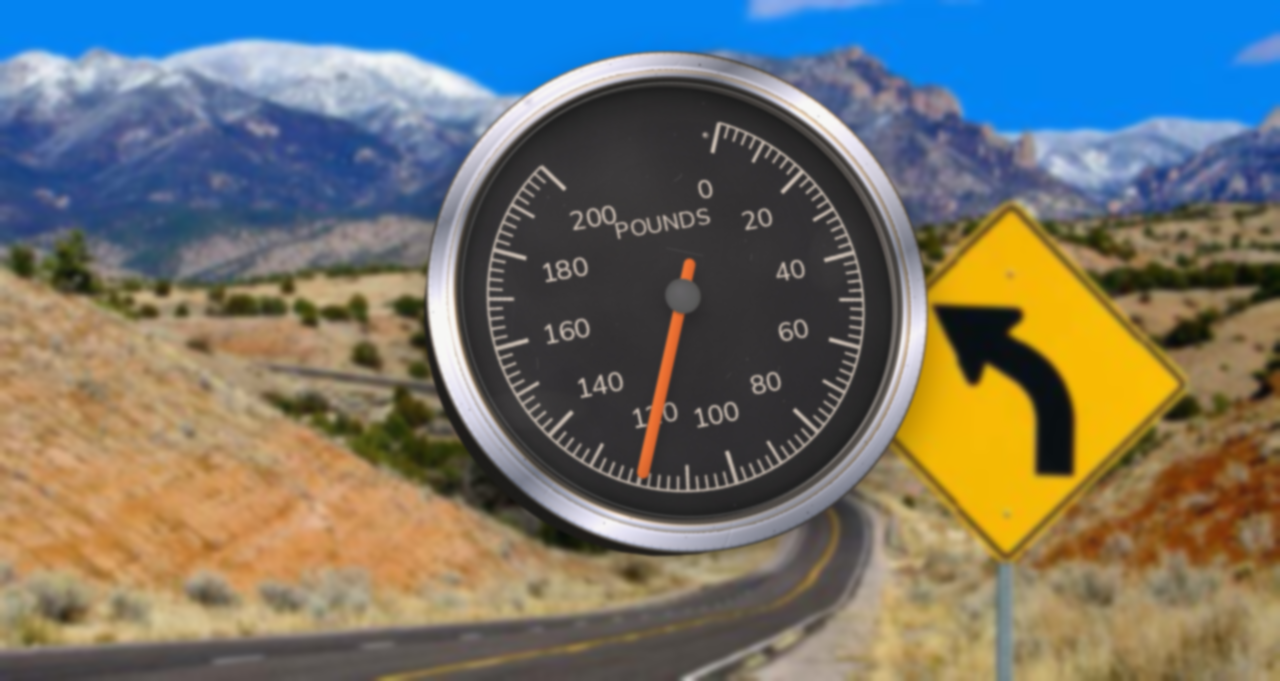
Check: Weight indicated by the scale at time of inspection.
120 lb
